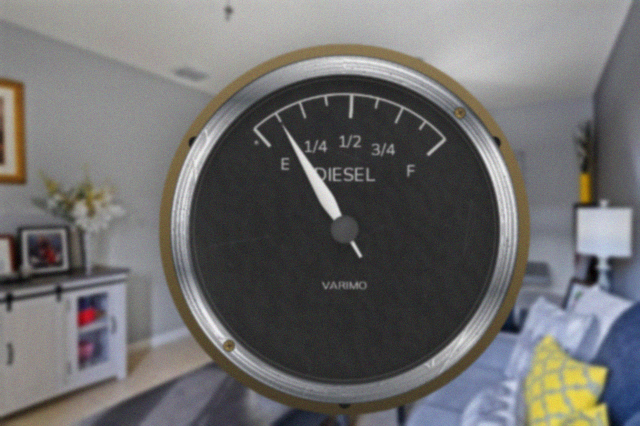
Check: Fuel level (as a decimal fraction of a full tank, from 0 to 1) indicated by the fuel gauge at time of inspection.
0.125
